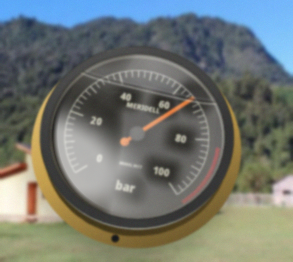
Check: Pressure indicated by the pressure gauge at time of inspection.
66 bar
